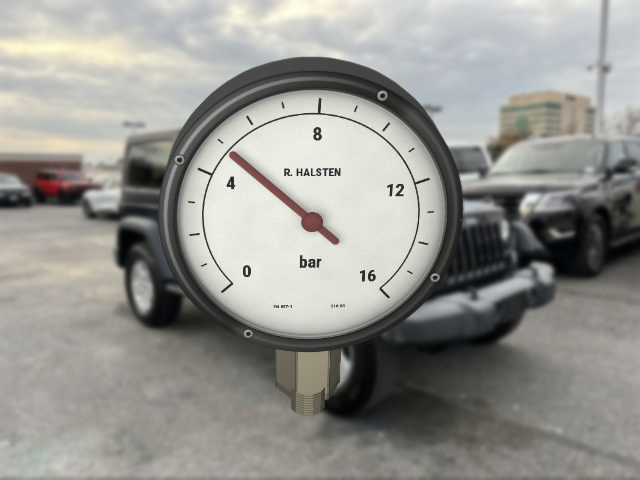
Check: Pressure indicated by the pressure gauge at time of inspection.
5 bar
